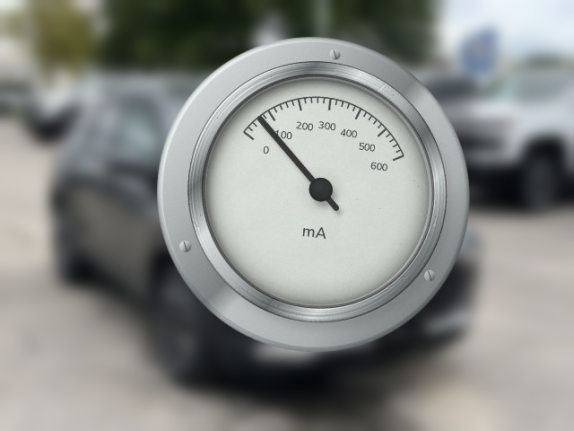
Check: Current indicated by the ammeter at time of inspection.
60 mA
